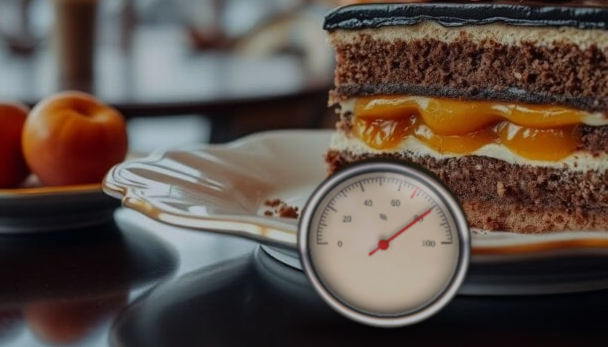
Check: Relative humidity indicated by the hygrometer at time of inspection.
80 %
